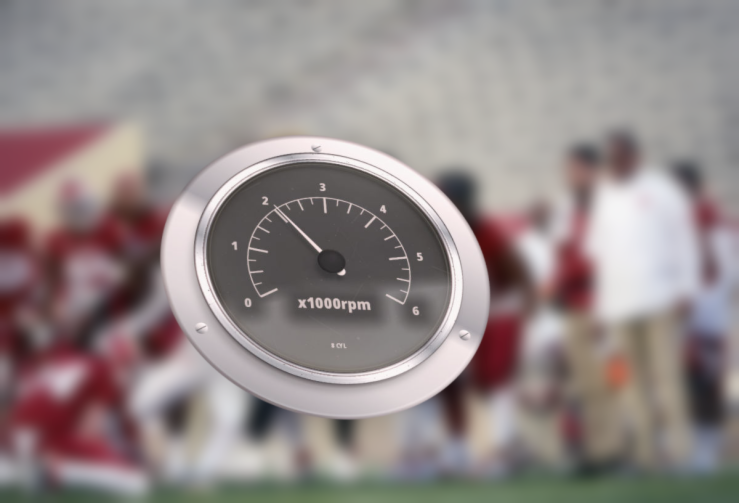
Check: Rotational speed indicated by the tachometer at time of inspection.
2000 rpm
